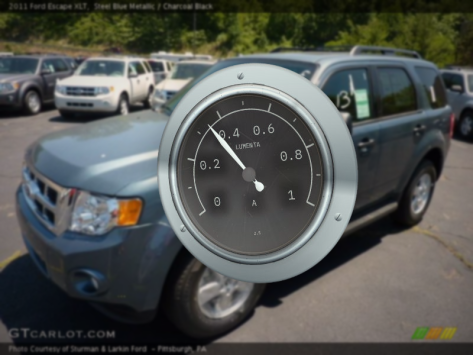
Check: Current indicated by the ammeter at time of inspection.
0.35 A
